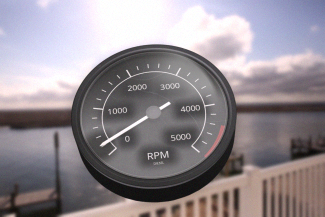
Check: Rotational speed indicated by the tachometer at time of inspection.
200 rpm
